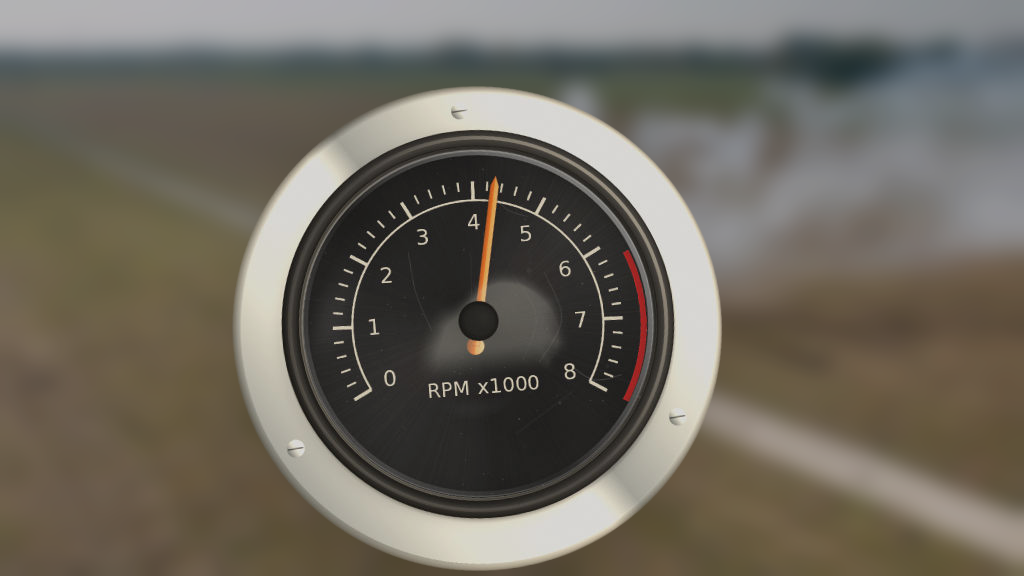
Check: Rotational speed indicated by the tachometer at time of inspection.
4300 rpm
